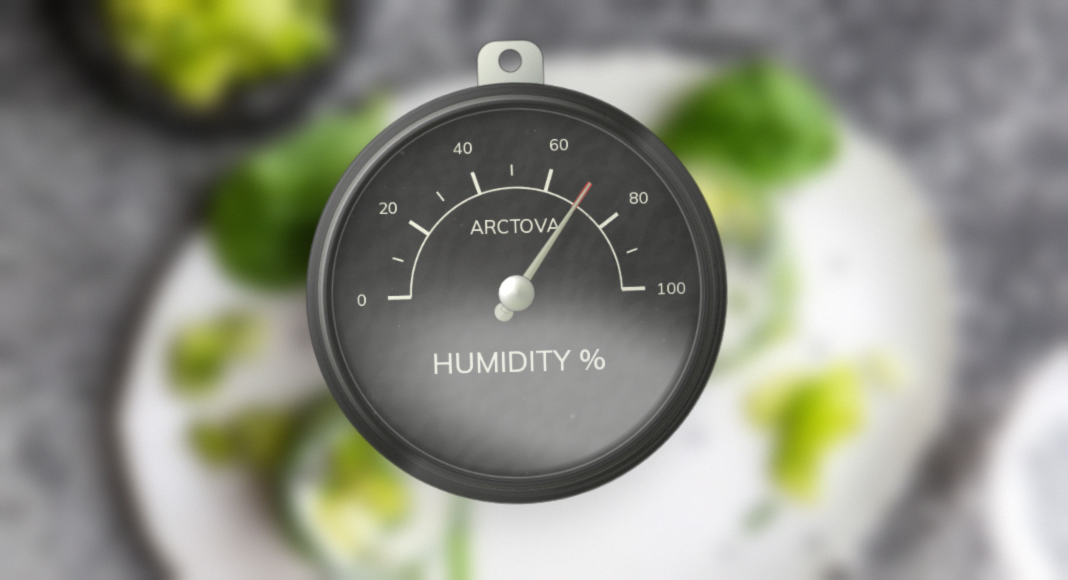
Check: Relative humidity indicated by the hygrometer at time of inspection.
70 %
